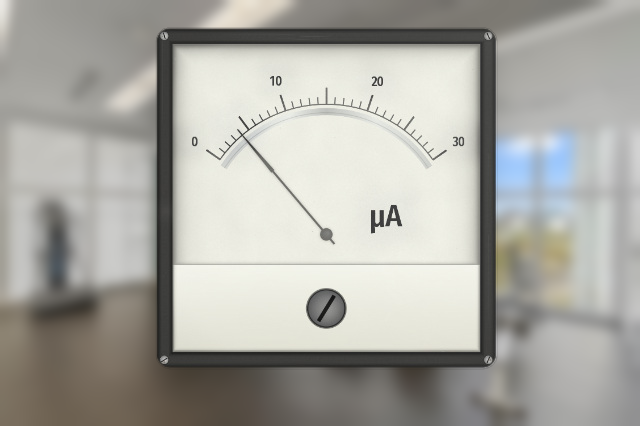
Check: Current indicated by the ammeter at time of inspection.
4 µA
